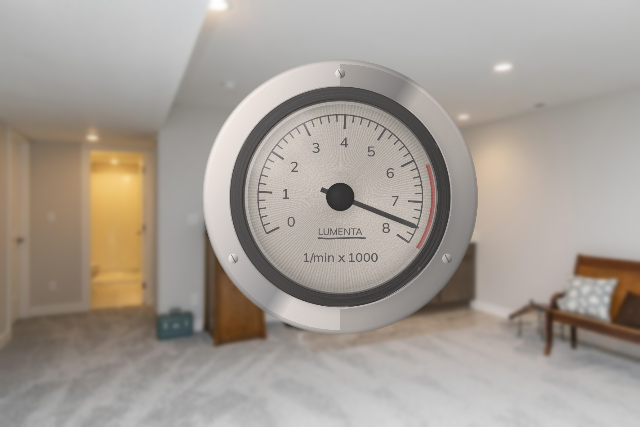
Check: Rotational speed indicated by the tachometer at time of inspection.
7600 rpm
